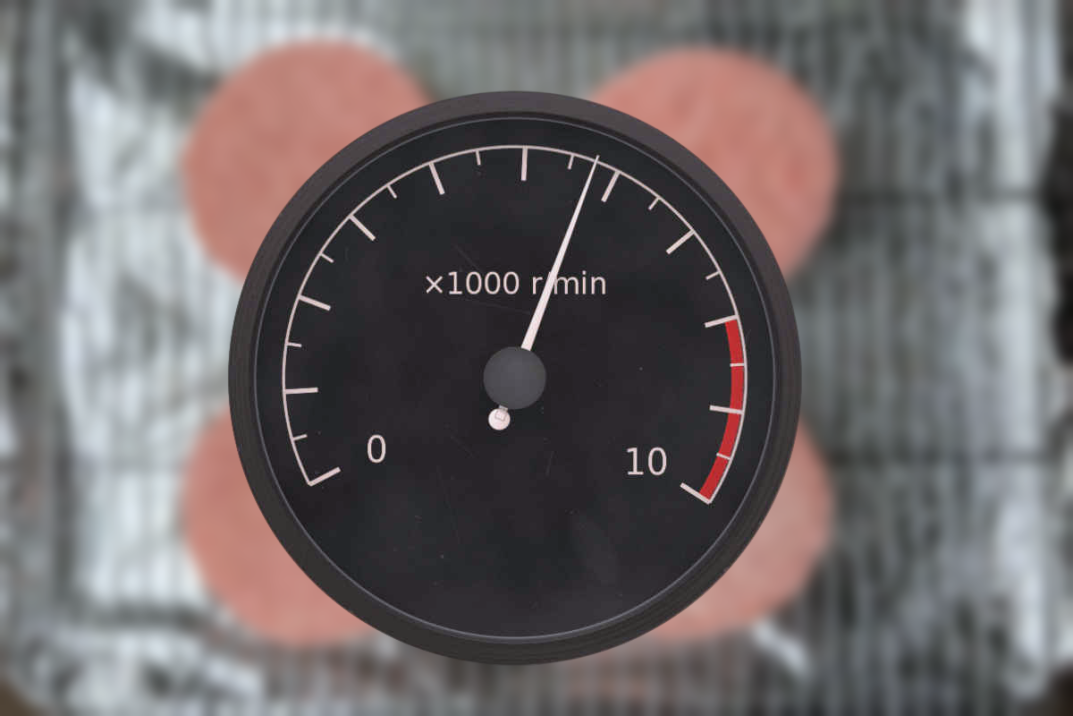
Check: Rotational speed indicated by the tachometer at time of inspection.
5750 rpm
